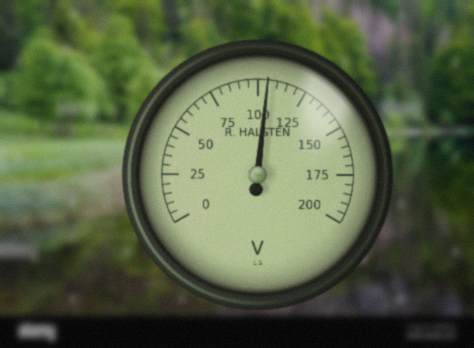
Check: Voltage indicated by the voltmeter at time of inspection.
105 V
